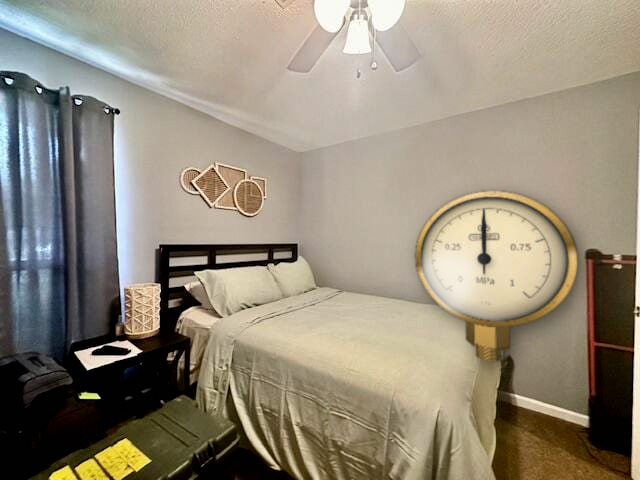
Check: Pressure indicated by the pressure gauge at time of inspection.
0.5 MPa
